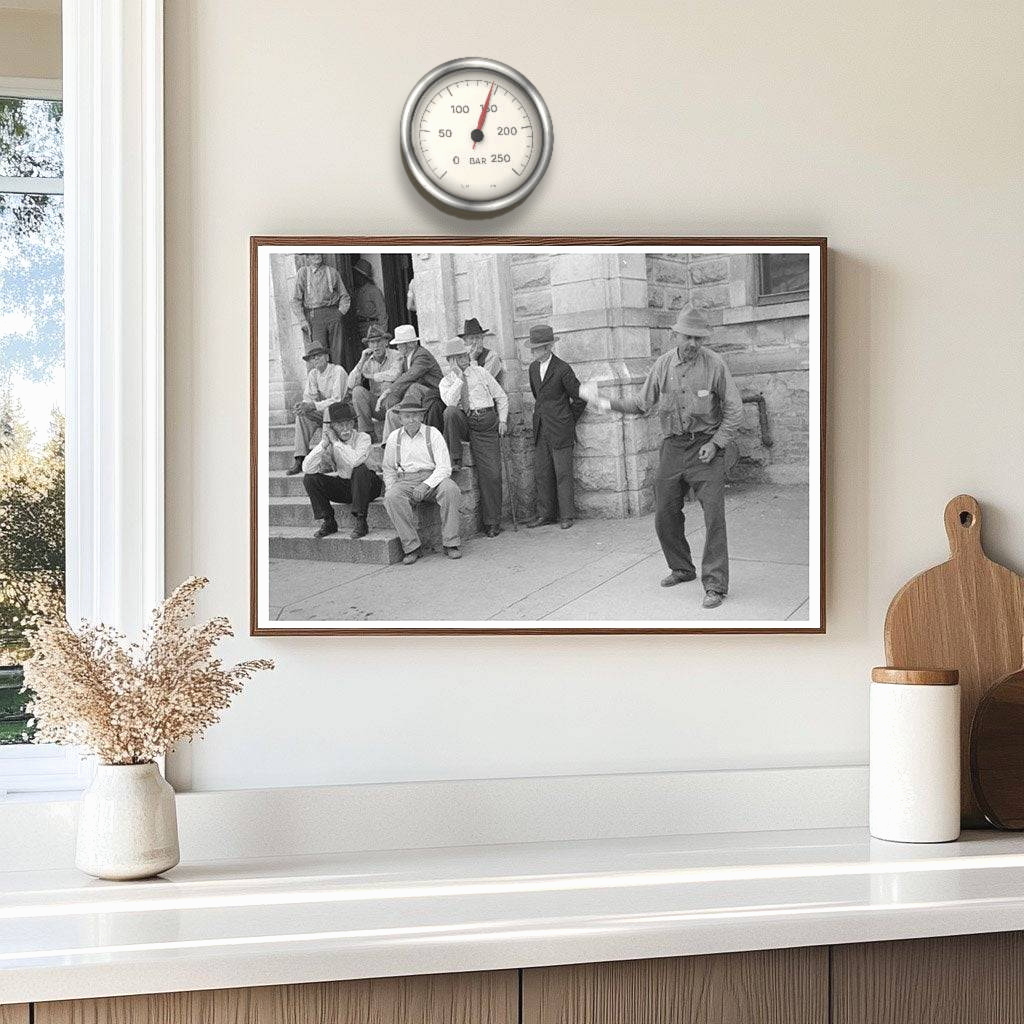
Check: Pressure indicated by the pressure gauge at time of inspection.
145 bar
